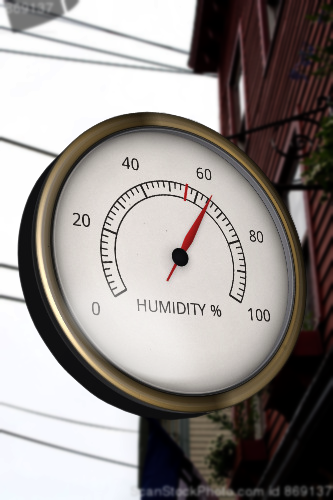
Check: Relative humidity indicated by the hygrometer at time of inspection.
64 %
